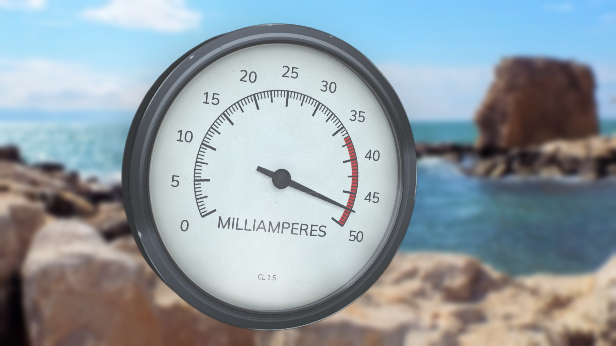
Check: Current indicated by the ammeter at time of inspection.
47.5 mA
